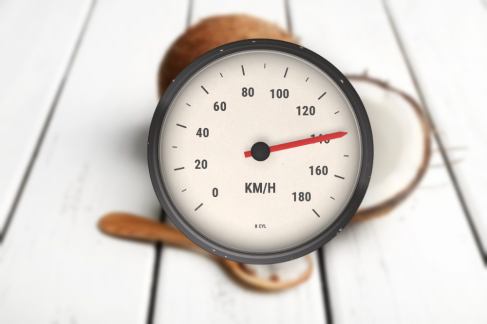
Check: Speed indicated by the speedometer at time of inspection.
140 km/h
